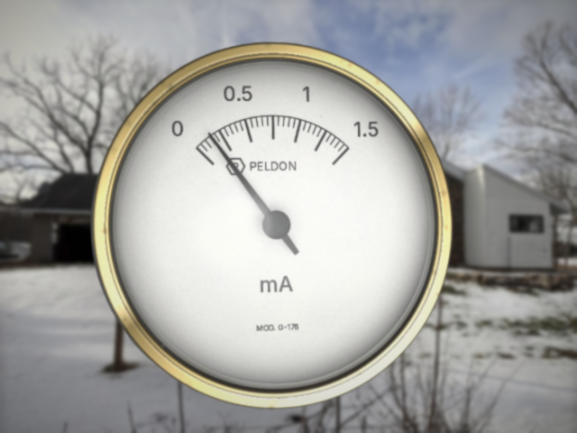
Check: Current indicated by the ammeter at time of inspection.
0.15 mA
